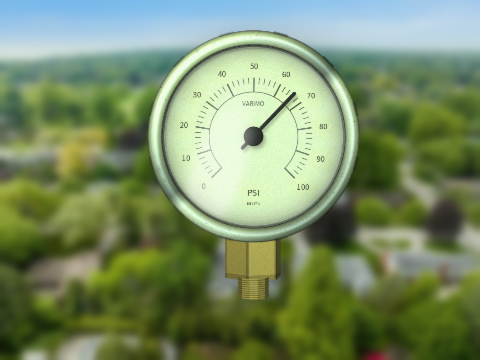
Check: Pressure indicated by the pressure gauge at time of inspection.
66 psi
